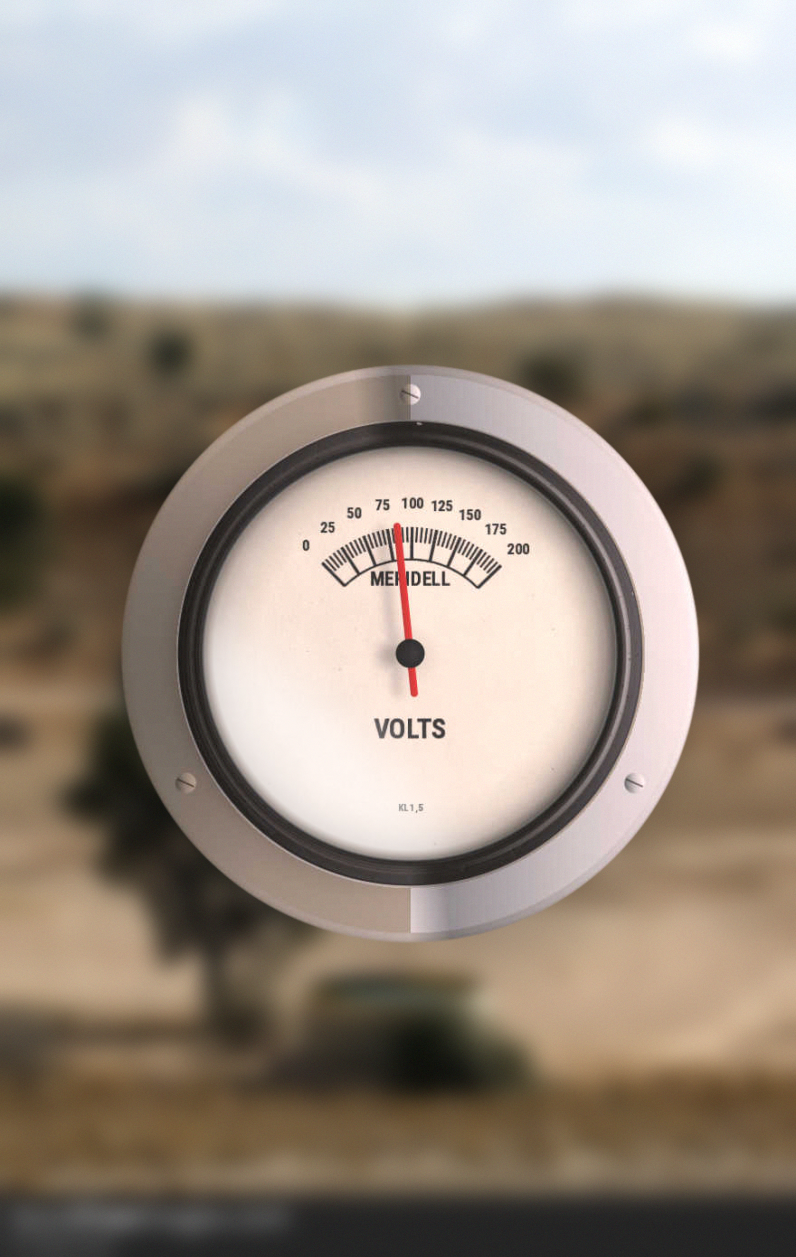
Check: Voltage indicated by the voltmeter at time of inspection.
85 V
